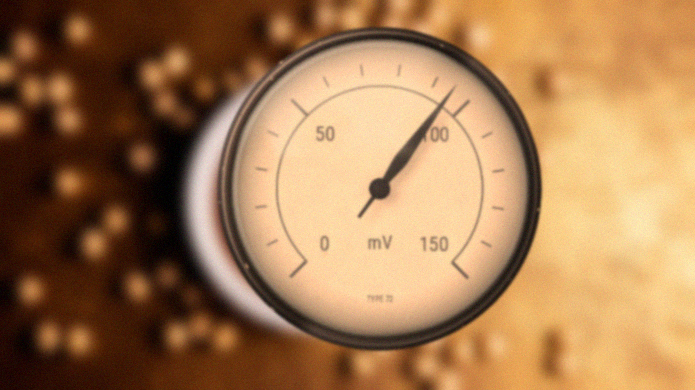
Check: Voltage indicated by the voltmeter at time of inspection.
95 mV
